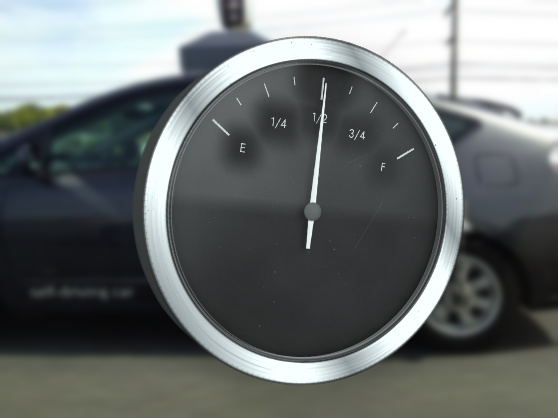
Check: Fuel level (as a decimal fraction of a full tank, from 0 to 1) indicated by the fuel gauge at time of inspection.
0.5
